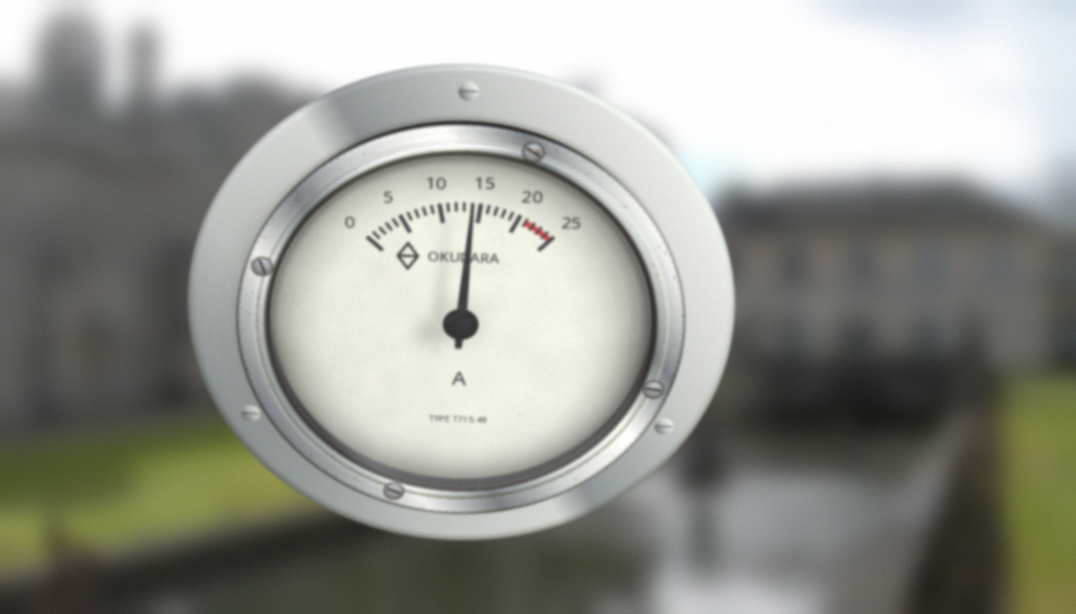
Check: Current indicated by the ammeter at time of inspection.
14 A
